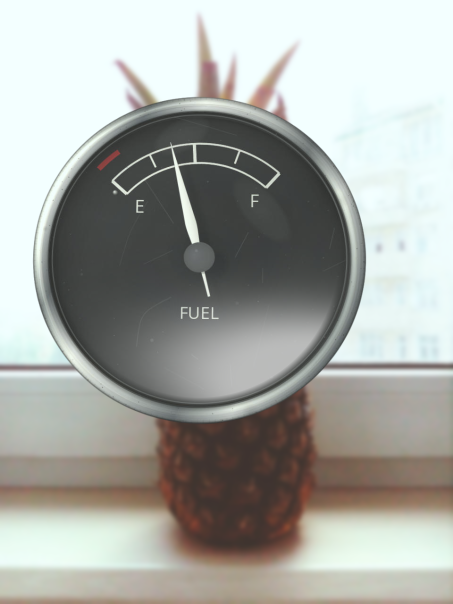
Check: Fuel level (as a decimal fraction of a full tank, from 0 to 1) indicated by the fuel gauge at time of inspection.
0.375
